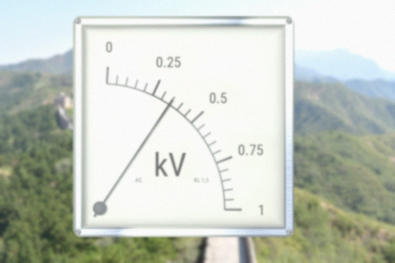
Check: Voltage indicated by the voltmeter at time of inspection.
0.35 kV
